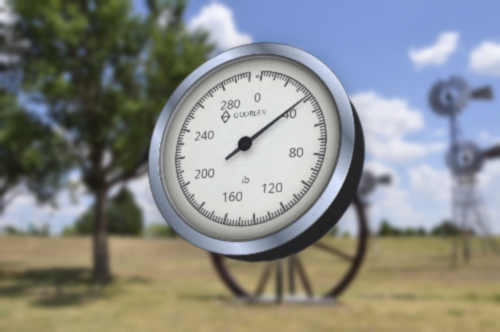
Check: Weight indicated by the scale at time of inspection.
40 lb
